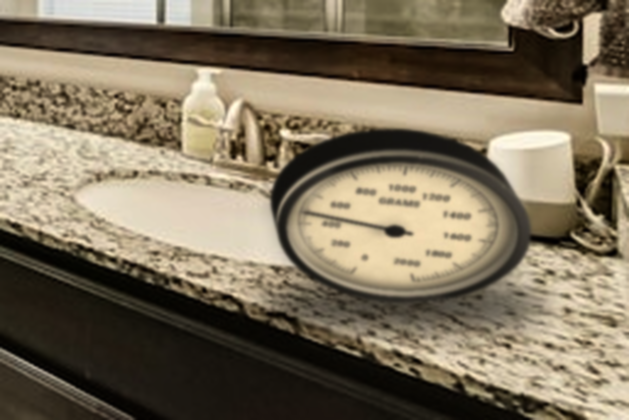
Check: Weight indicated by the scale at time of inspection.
500 g
